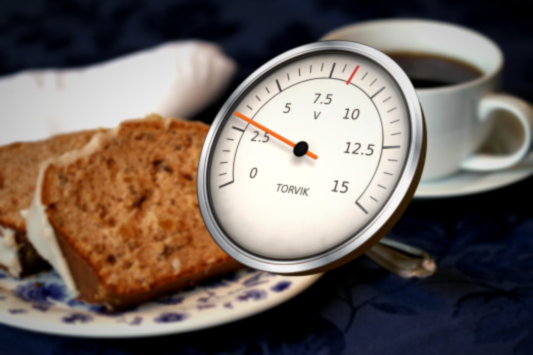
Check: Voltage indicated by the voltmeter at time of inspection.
3 V
